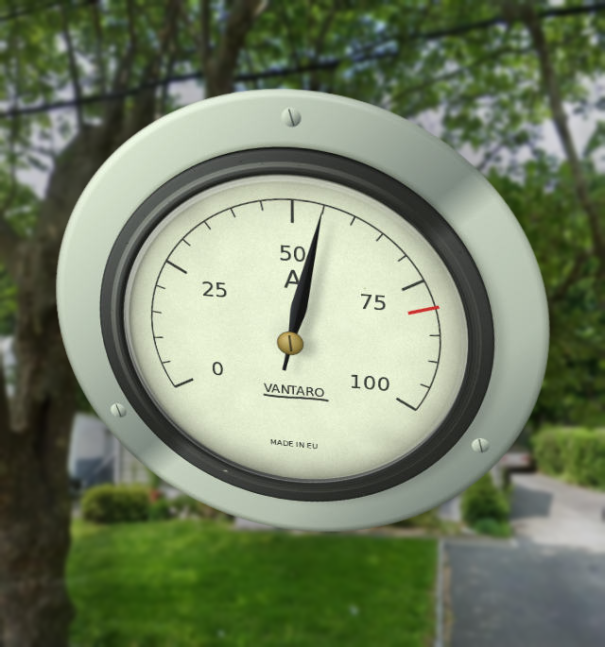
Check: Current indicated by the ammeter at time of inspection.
55 A
